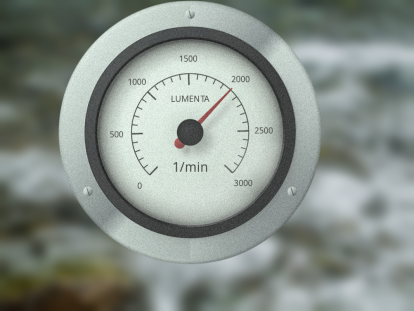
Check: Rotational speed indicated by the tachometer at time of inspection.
2000 rpm
